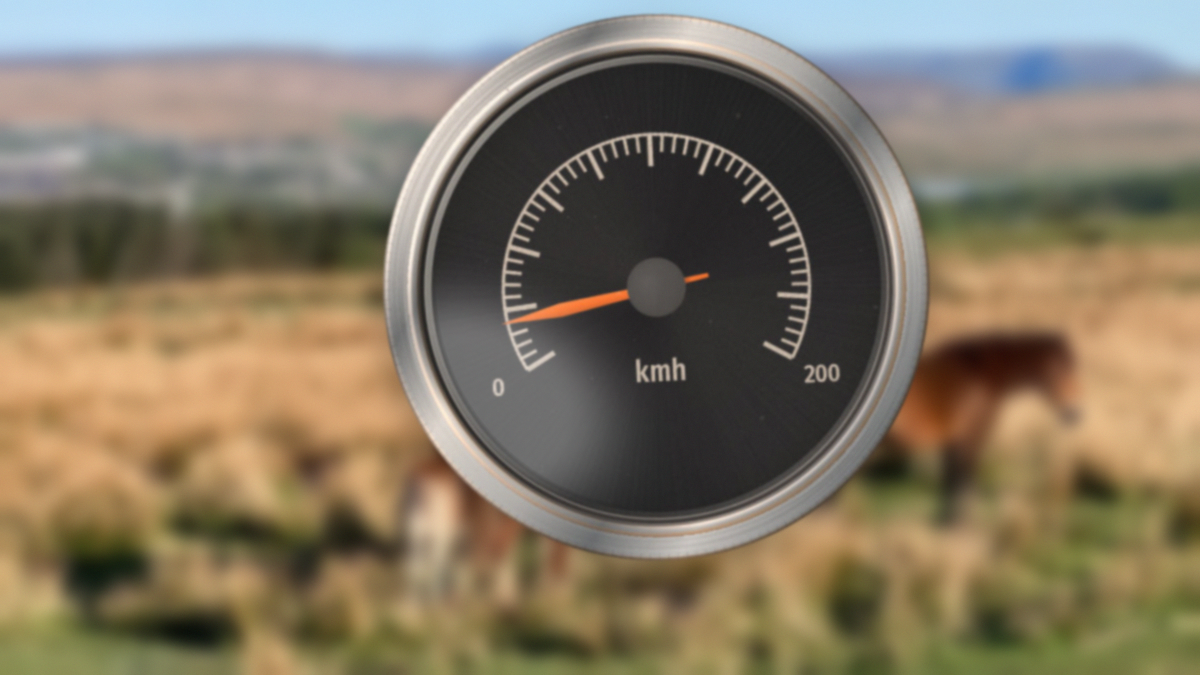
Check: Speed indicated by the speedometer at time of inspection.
16 km/h
